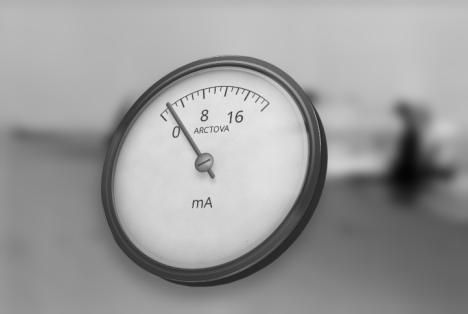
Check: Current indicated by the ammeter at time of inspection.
2 mA
